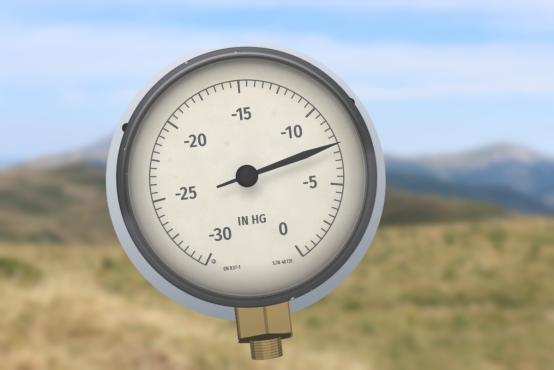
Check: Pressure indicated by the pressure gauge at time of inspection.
-7.5 inHg
